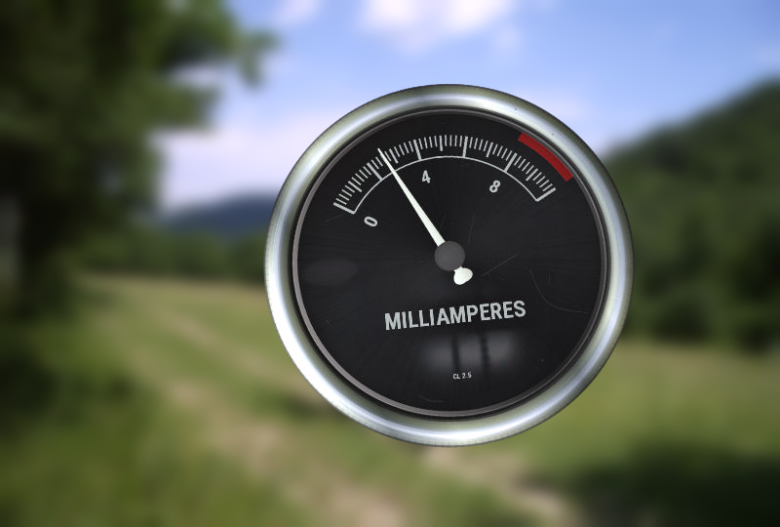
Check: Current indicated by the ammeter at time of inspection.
2.6 mA
